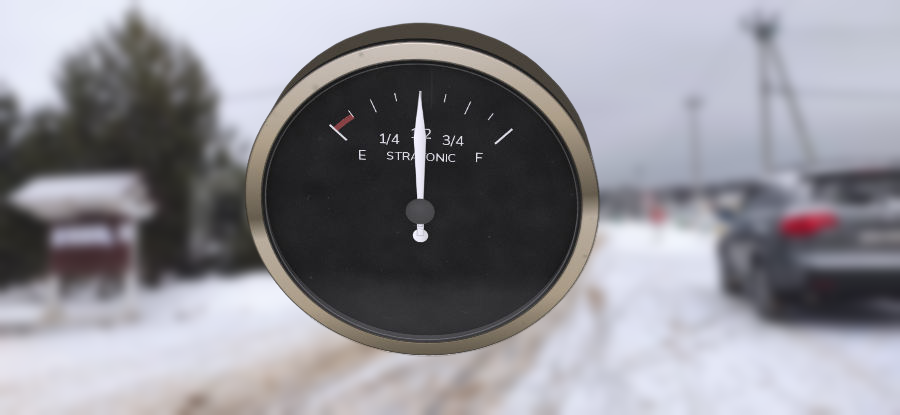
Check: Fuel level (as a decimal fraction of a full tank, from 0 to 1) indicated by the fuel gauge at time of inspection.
0.5
